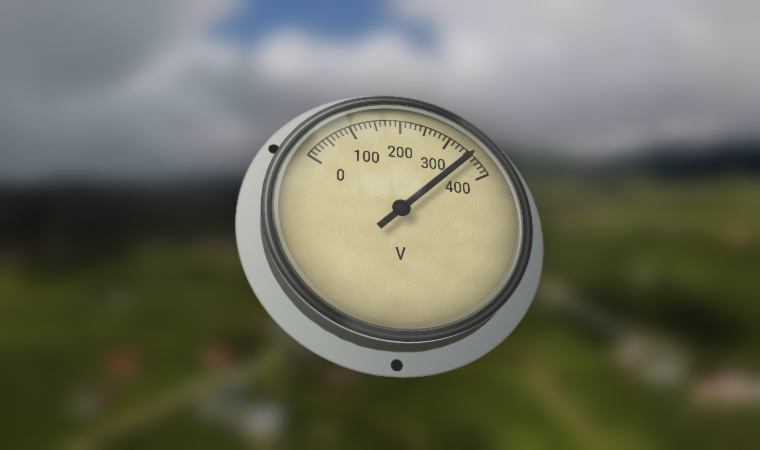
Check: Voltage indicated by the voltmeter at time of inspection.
350 V
